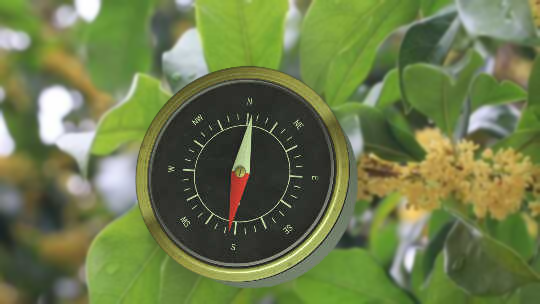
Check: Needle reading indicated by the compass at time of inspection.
185 °
